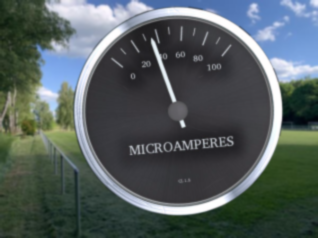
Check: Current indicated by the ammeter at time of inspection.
35 µA
